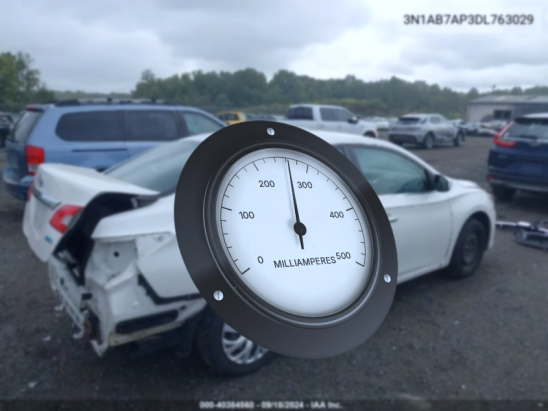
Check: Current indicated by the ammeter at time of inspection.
260 mA
